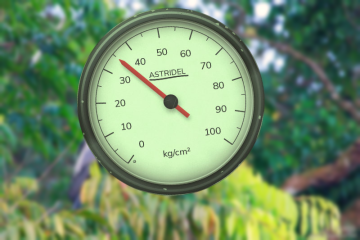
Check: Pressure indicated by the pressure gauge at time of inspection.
35 kg/cm²
